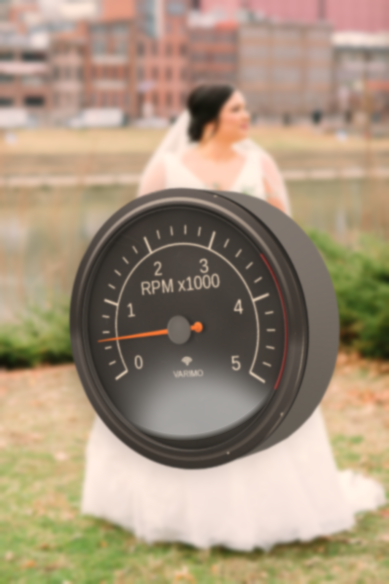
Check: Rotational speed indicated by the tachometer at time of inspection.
500 rpm
